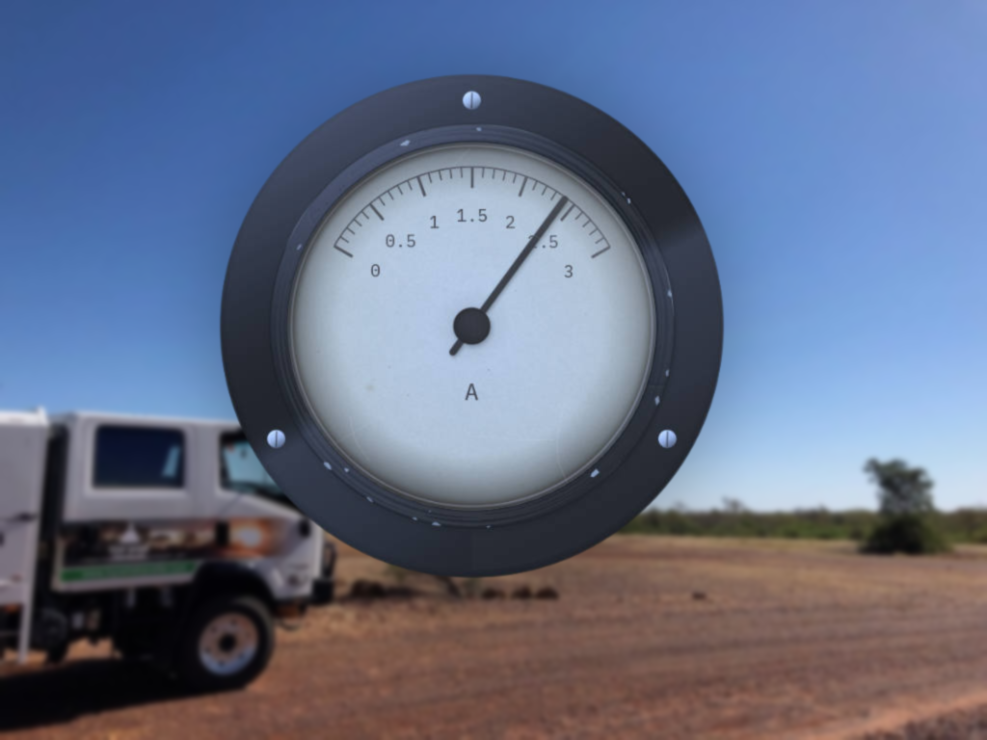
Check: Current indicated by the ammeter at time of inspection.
2.4 A
